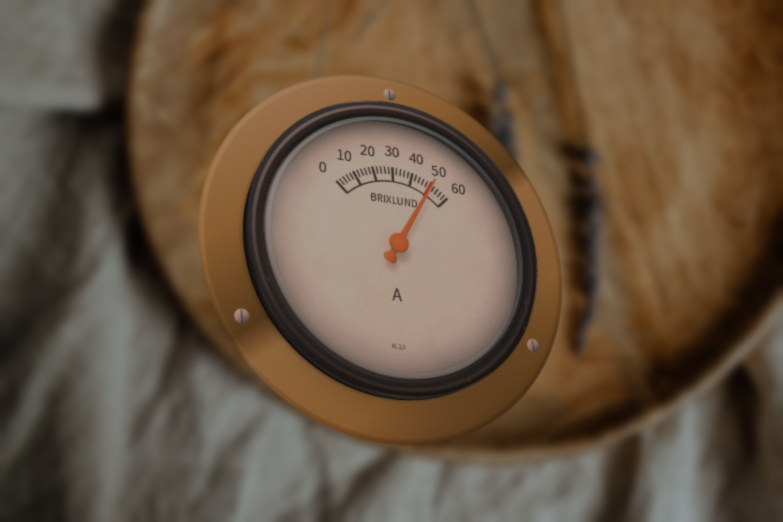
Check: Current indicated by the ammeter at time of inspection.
50 A
